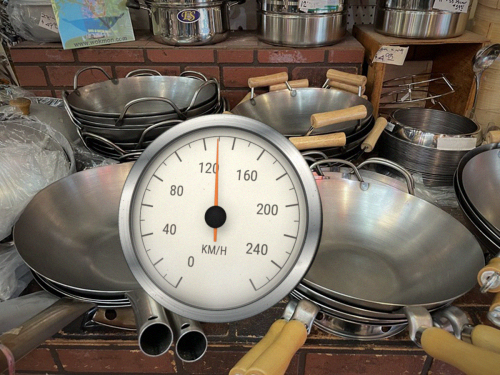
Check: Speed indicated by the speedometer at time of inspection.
130 km/h
